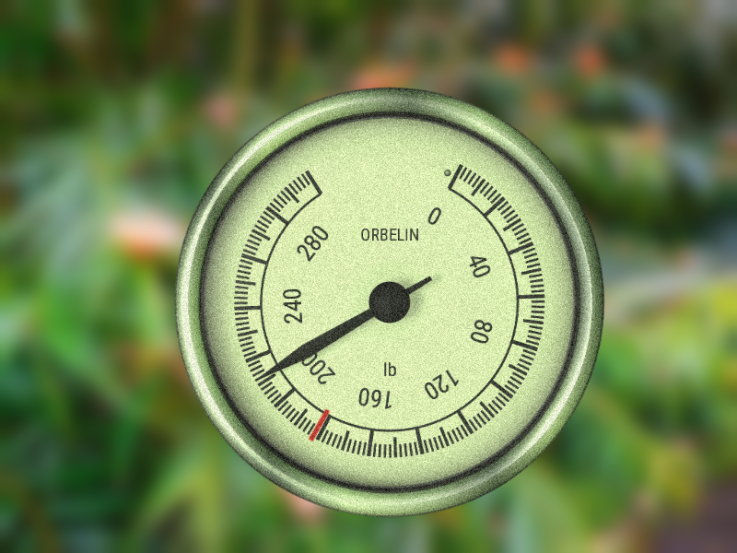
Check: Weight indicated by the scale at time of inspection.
212 lb
